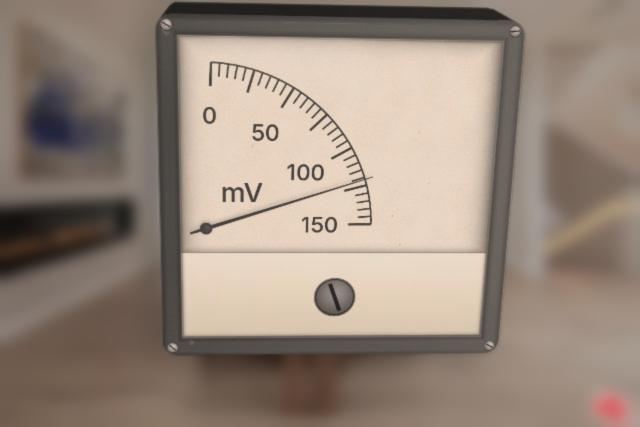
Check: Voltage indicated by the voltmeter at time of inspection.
120 mV
